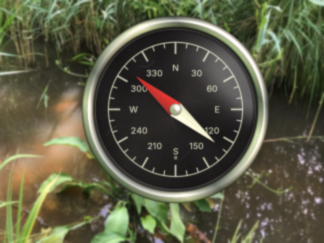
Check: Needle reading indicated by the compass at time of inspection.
310 °
